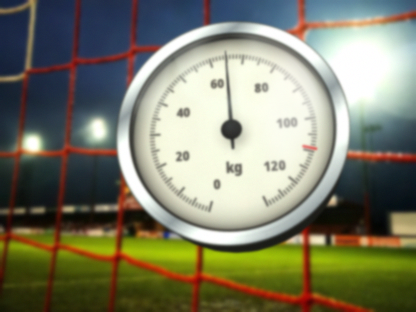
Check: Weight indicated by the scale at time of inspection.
65 kg
